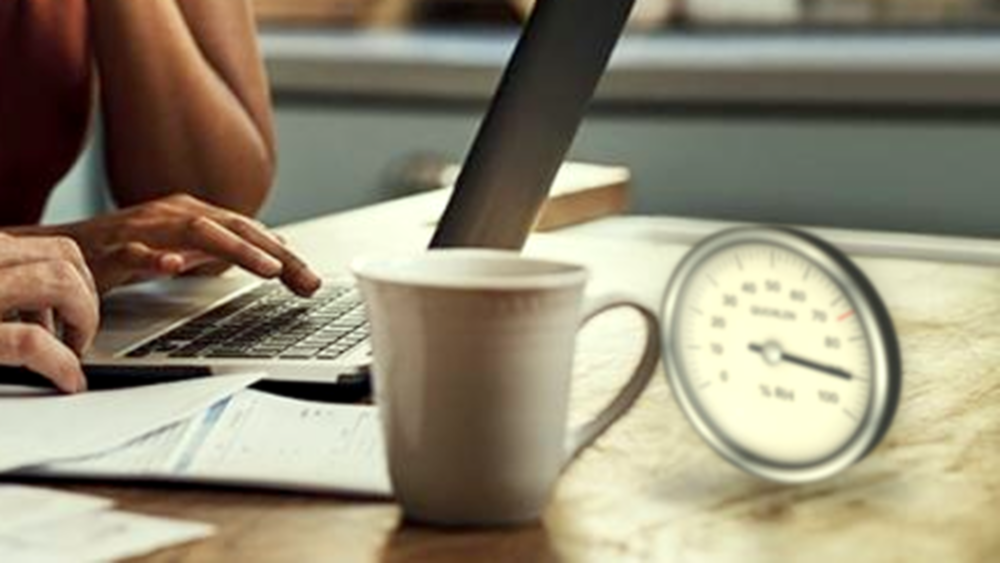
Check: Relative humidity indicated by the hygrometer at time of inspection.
90 %
